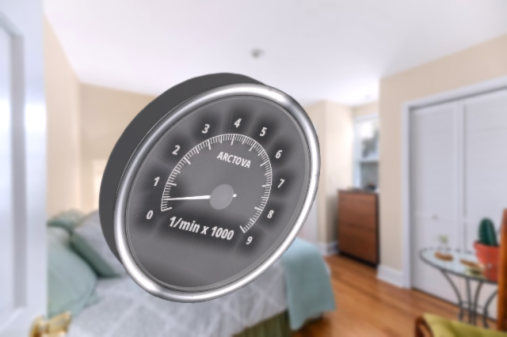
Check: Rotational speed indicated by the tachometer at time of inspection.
500 rpm
